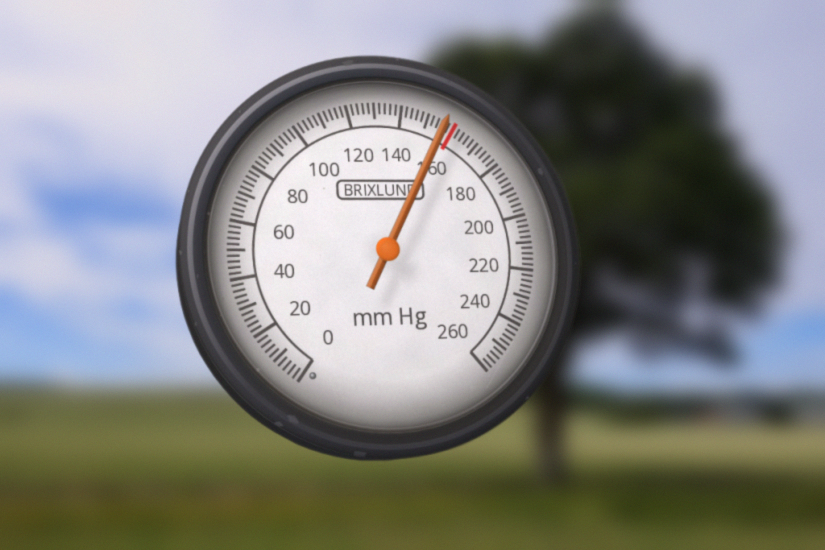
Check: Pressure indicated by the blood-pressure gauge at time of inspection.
156 mmHg
